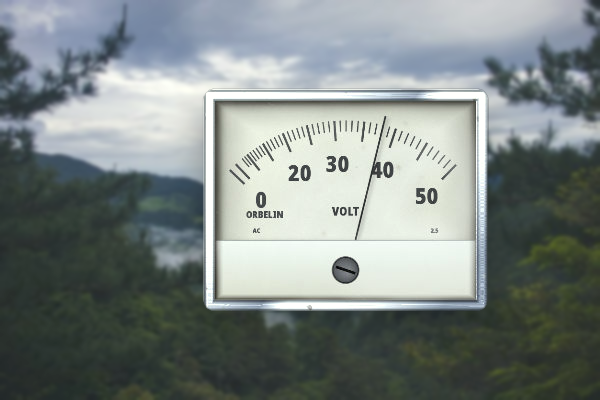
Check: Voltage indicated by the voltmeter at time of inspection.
38 V
